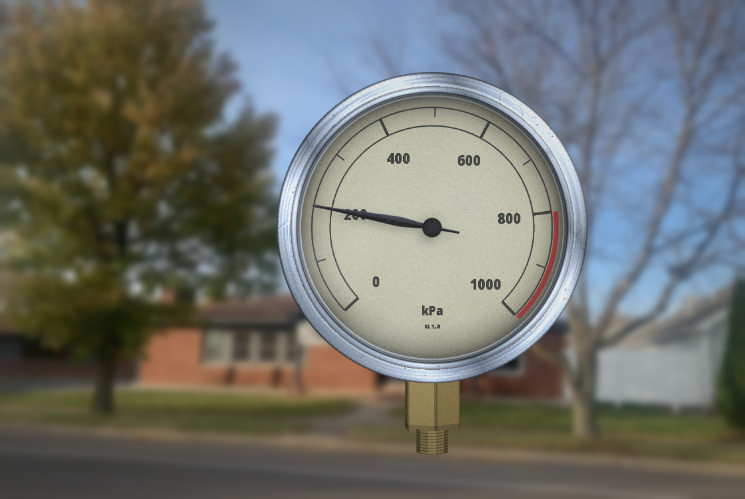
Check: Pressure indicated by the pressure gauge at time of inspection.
200 kPa
